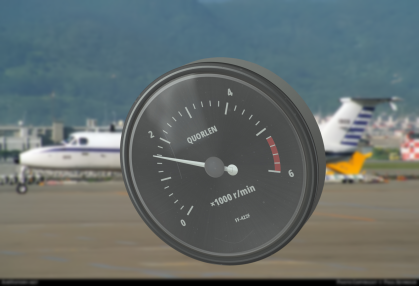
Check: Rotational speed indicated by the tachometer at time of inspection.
1600 rpm
